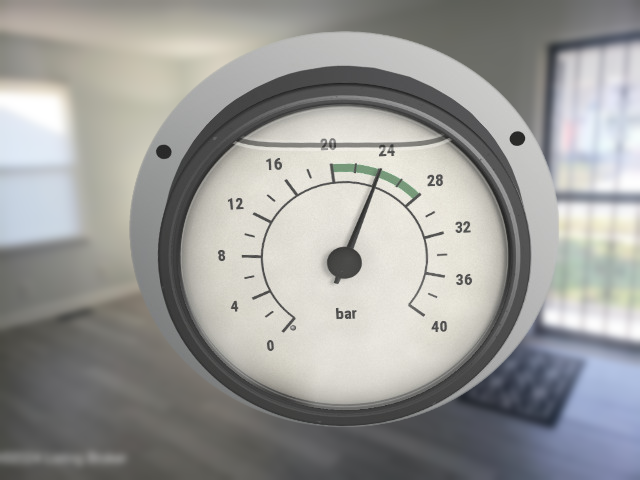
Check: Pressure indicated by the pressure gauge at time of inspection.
24 bar
